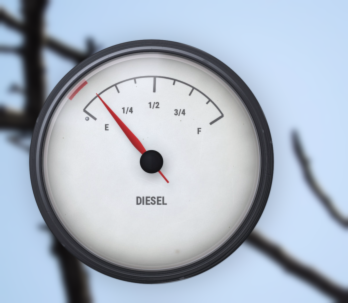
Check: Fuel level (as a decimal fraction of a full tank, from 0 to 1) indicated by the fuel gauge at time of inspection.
0.125
